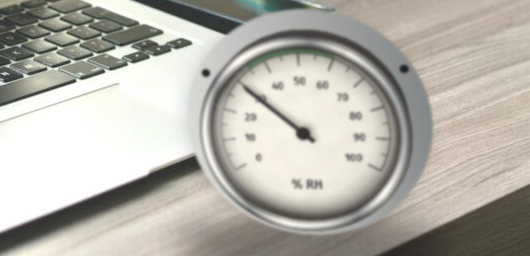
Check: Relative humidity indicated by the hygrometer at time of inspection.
30 %
